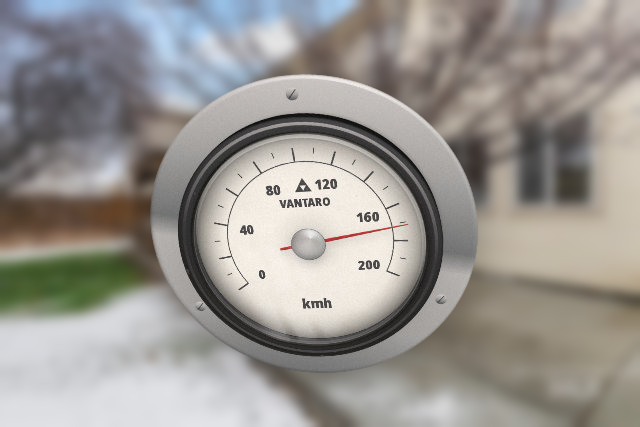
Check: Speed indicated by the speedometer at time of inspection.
170 km/h
